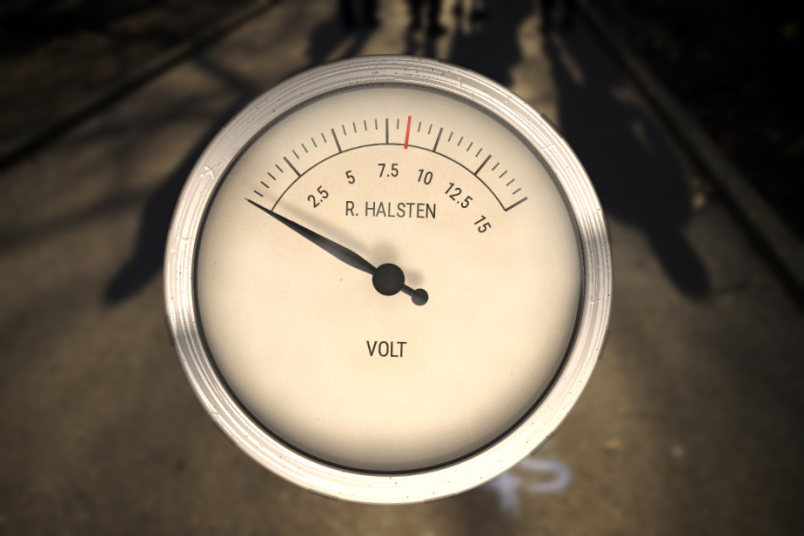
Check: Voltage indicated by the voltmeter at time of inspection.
0 V
